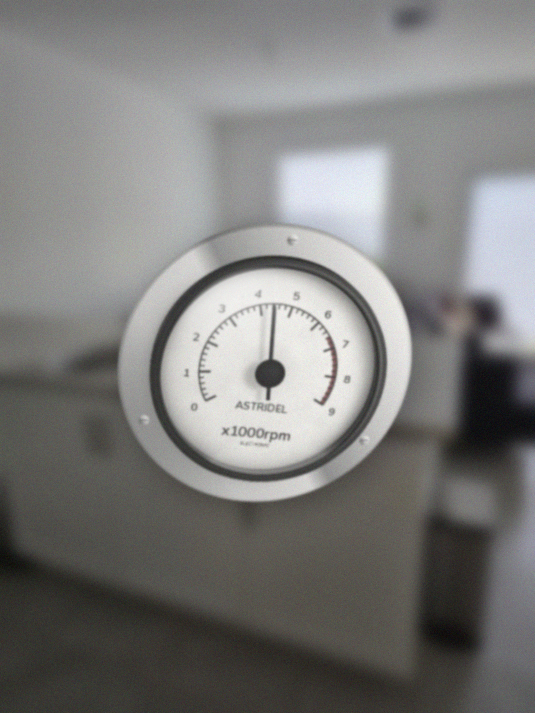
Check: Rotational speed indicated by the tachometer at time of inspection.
4400 rpm
